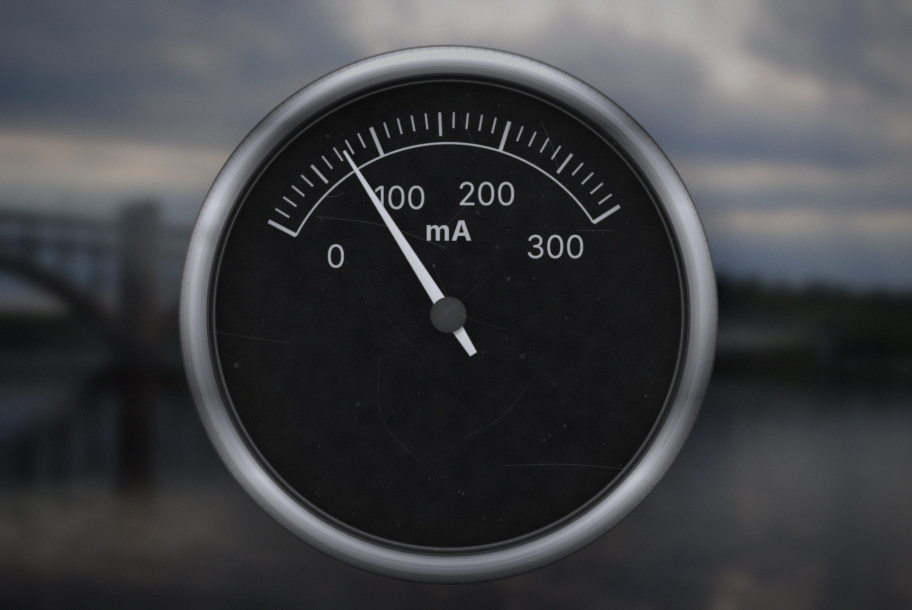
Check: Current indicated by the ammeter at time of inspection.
75 mA
